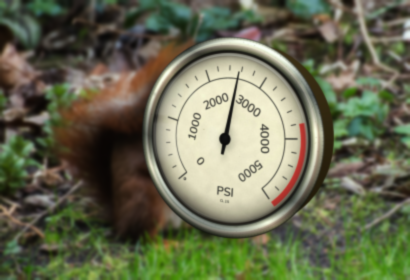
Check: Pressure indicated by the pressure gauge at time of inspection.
2600 psi
